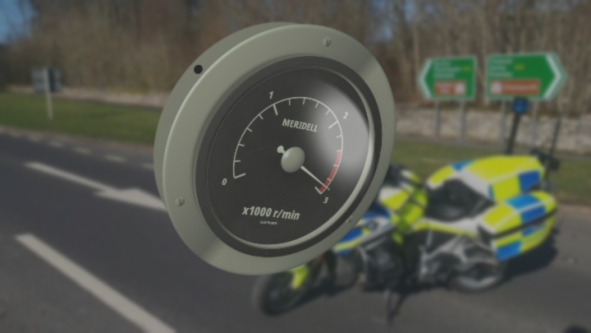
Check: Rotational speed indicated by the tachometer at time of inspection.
2900 rpm
